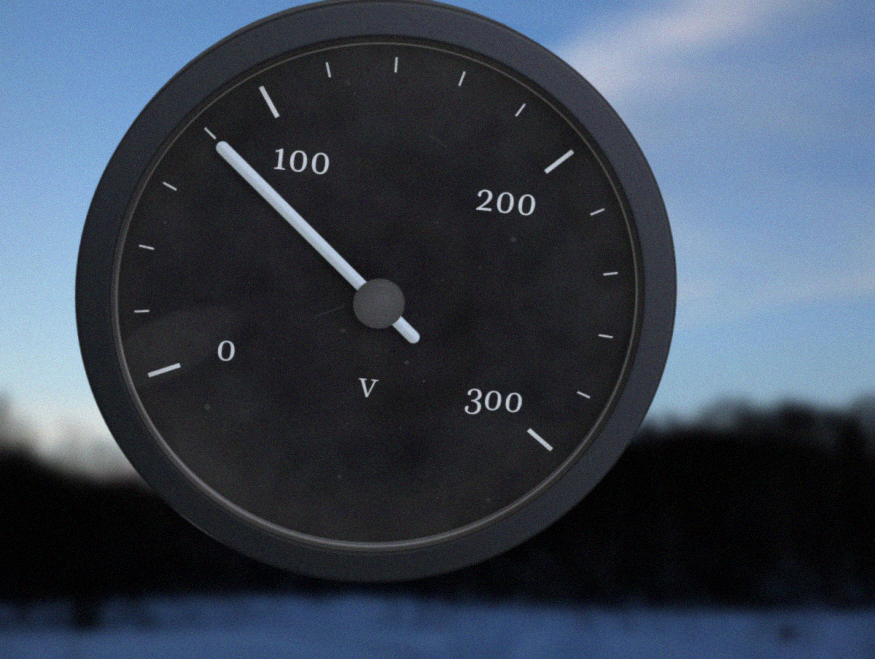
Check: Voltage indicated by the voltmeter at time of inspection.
80 V
